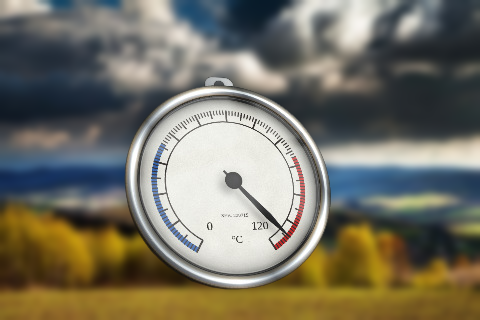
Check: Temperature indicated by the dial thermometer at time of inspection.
115 °C
